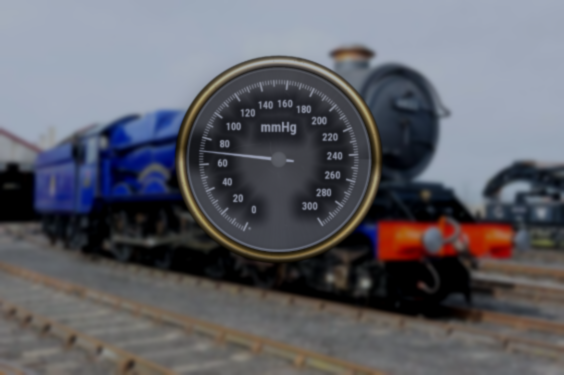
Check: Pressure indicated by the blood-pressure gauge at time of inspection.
70 mmHg
